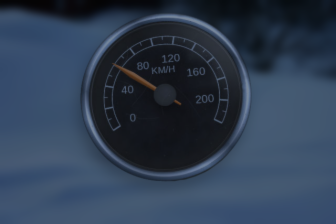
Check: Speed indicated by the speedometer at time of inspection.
60 km/h
